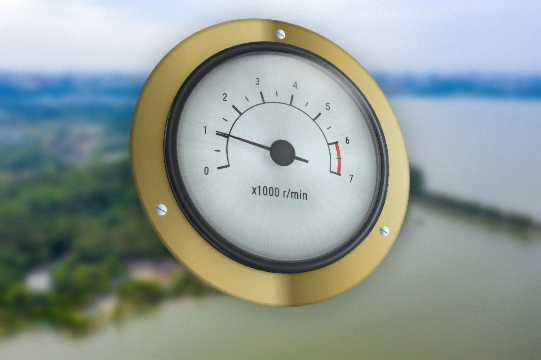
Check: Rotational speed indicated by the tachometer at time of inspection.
1000 rpm
